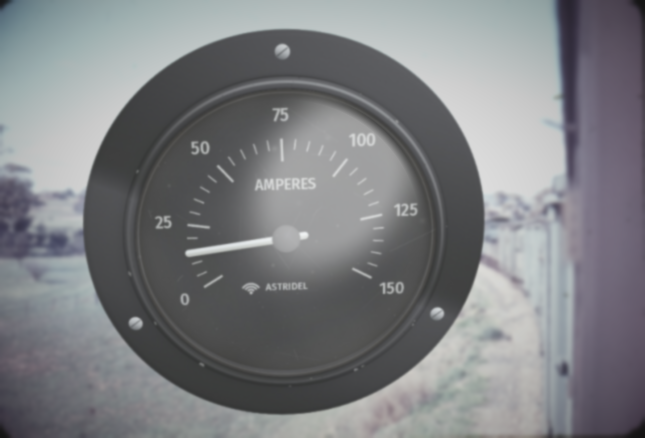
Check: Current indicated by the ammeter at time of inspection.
15 A
